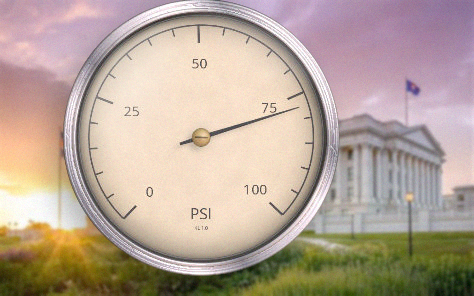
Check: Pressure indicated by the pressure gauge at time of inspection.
77.5 psi
